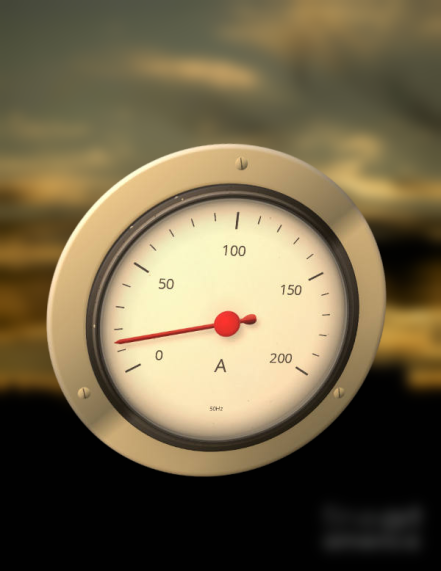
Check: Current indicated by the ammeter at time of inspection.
15 A
